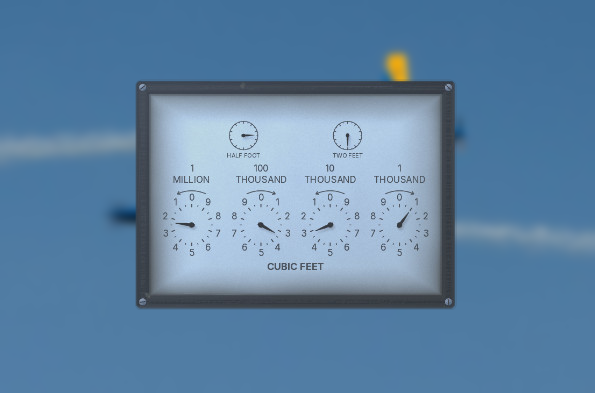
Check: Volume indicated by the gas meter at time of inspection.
233100 ft³
